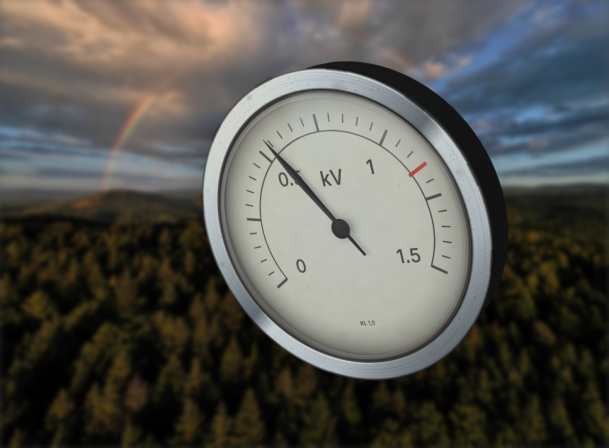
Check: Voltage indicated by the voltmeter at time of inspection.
0.55 kV
